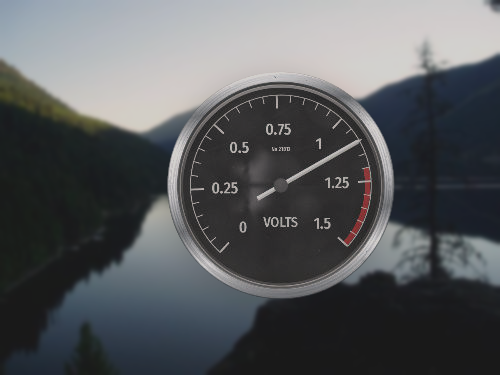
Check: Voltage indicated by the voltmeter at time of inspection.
1.1 V
